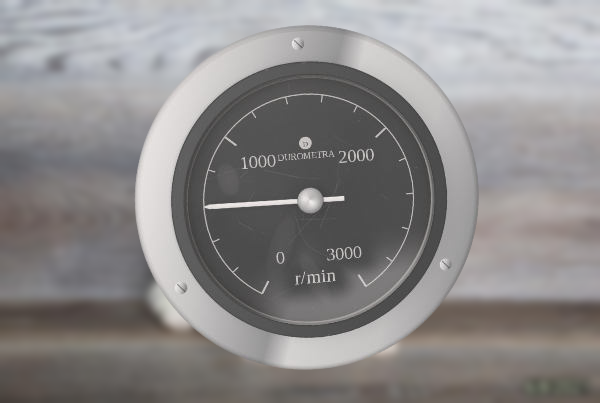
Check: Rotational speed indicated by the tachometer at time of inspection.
600 rpm
